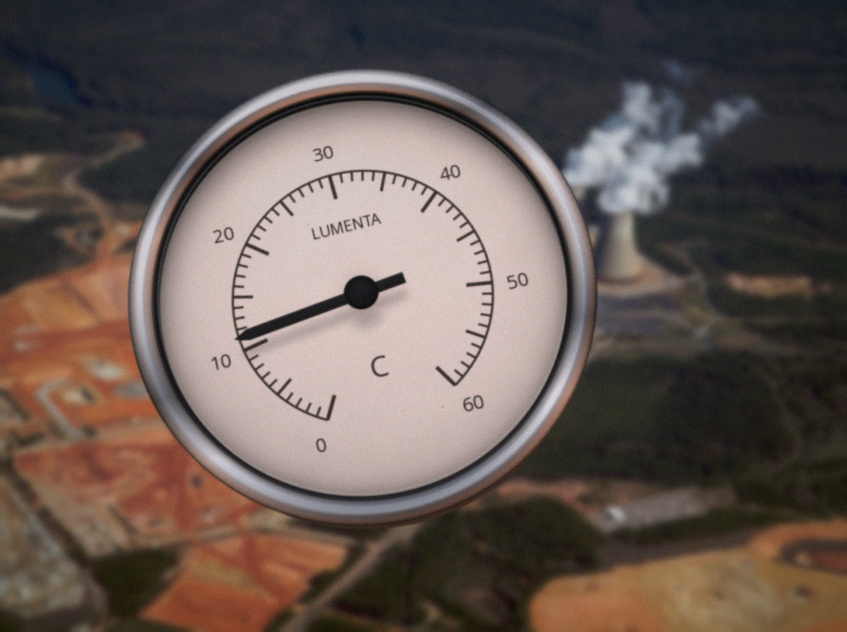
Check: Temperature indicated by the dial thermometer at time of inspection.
11 °C
